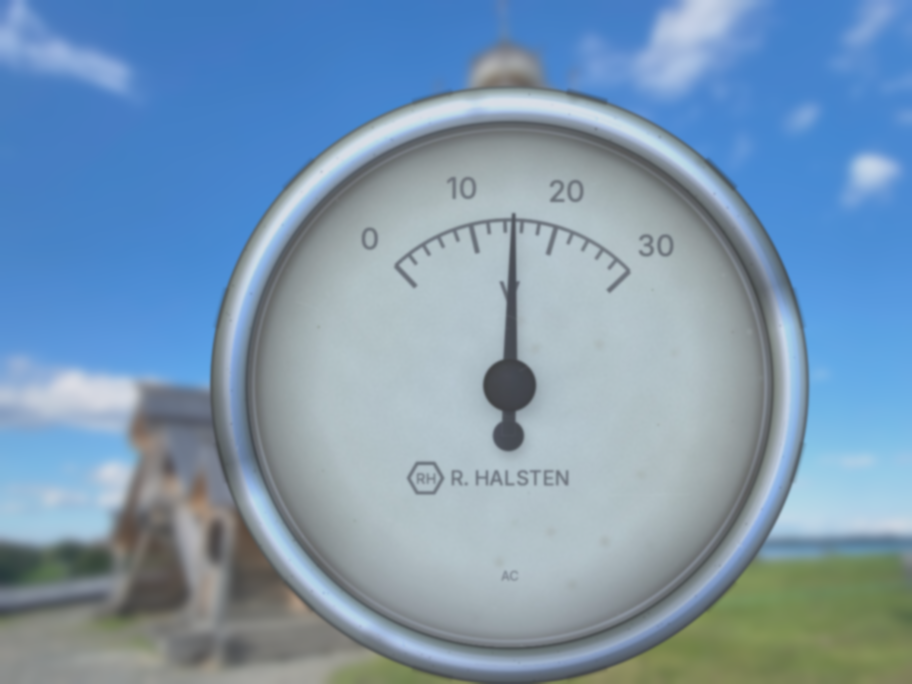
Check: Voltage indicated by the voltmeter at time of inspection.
15 V
